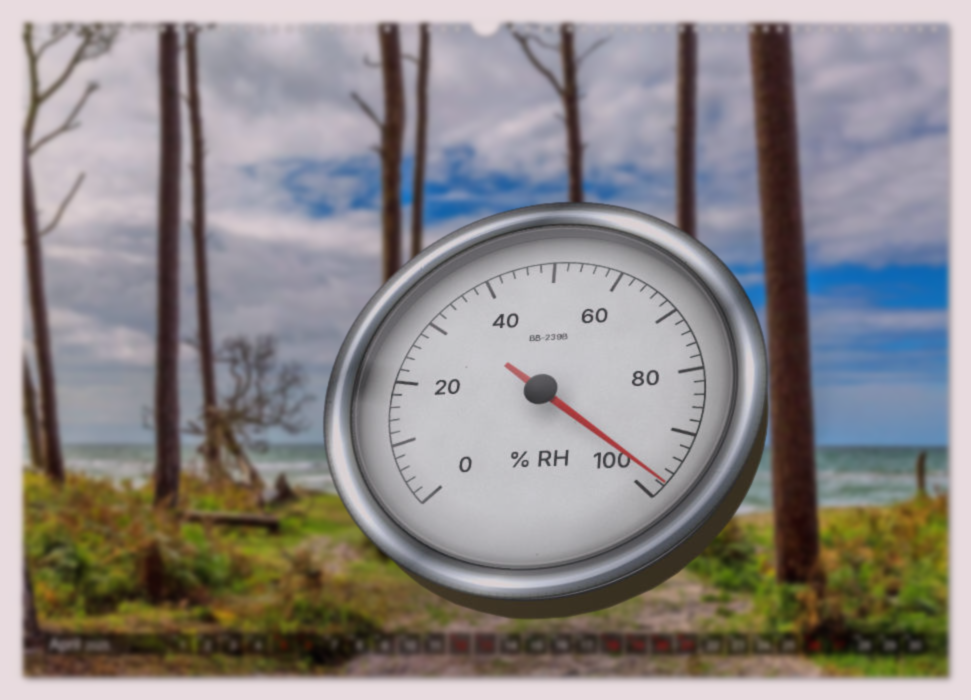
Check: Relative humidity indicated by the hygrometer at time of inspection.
98 %
